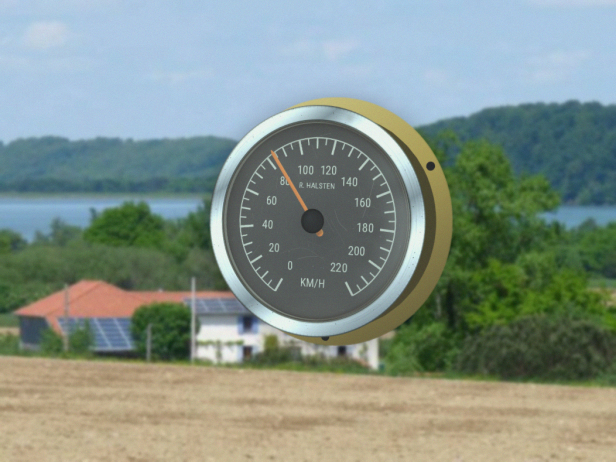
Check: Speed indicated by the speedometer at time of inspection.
85 km/h
